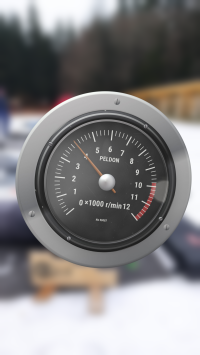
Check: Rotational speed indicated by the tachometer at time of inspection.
4000 rpm
